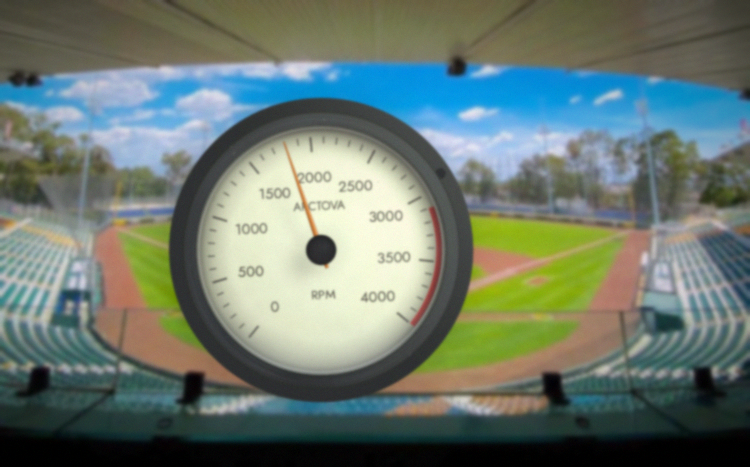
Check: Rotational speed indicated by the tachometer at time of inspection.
1800 rpm
